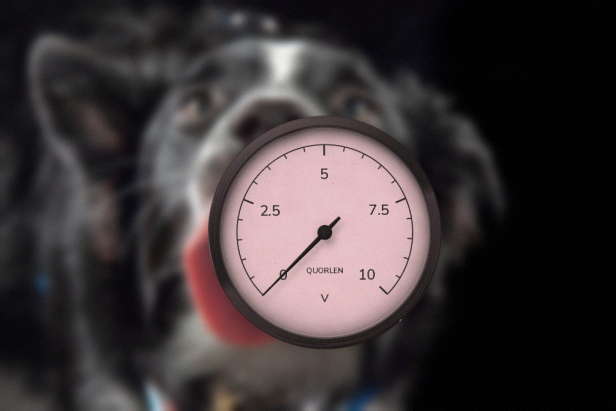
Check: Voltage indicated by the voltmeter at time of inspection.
0 V
